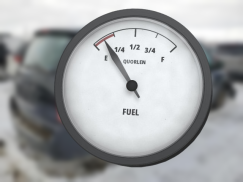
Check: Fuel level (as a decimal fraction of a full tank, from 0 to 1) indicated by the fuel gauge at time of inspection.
0.125
